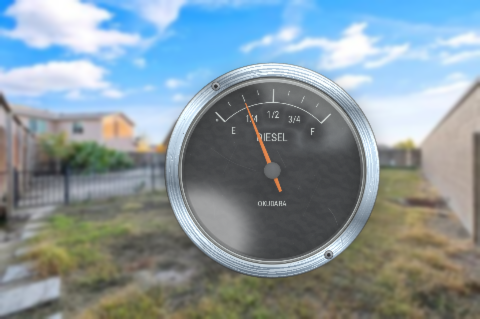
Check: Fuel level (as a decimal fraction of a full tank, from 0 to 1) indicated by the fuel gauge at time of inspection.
0.25
